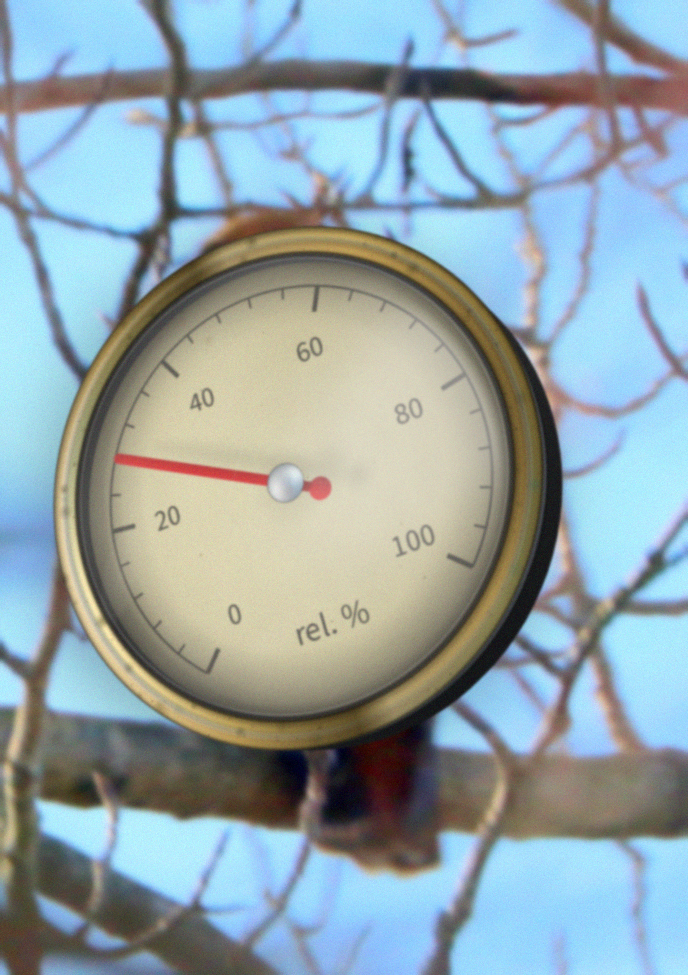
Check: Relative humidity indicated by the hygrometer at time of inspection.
28 %
